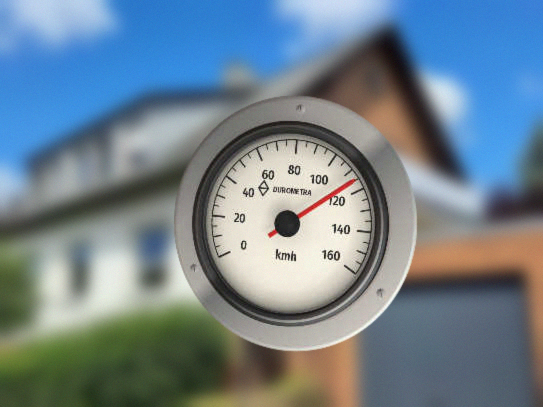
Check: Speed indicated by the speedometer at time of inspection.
115 km/h
